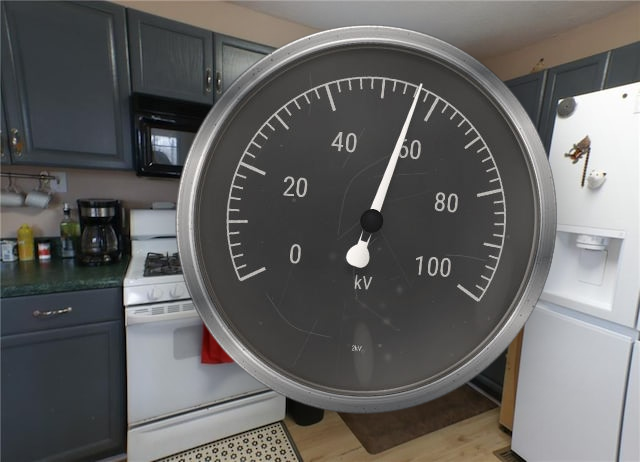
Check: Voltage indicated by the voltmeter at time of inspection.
56 kV
